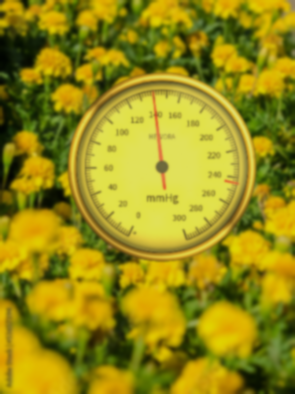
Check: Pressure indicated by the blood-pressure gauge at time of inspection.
140 mmHg
